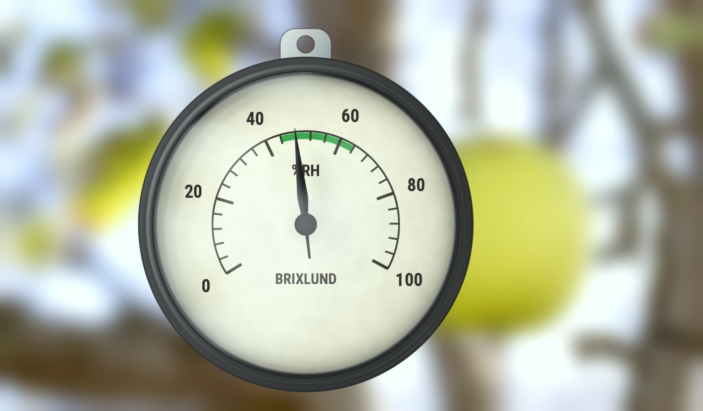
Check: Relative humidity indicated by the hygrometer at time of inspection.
48 %
